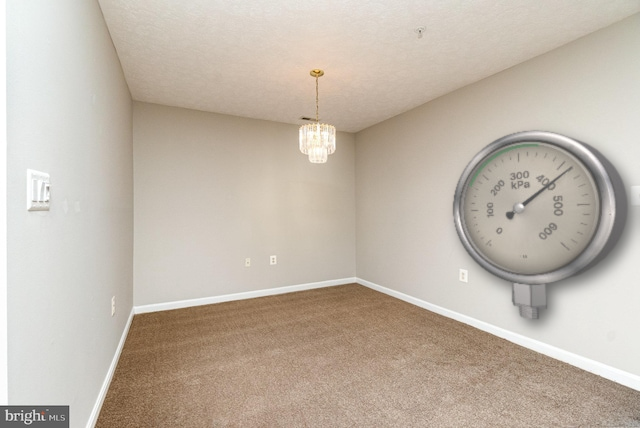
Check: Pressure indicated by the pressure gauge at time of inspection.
420 kPa
